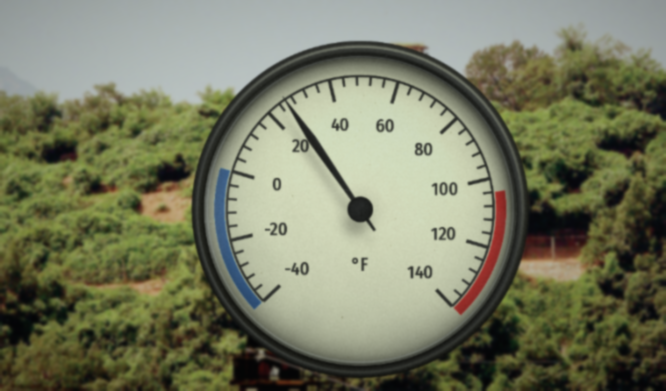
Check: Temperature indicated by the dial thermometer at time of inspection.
26 °F
